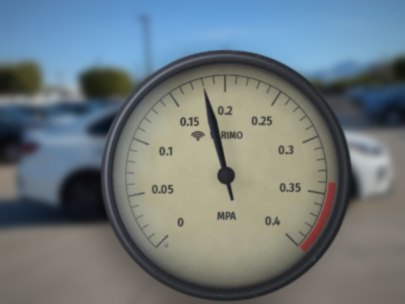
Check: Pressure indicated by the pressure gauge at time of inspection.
0.18 MPa
